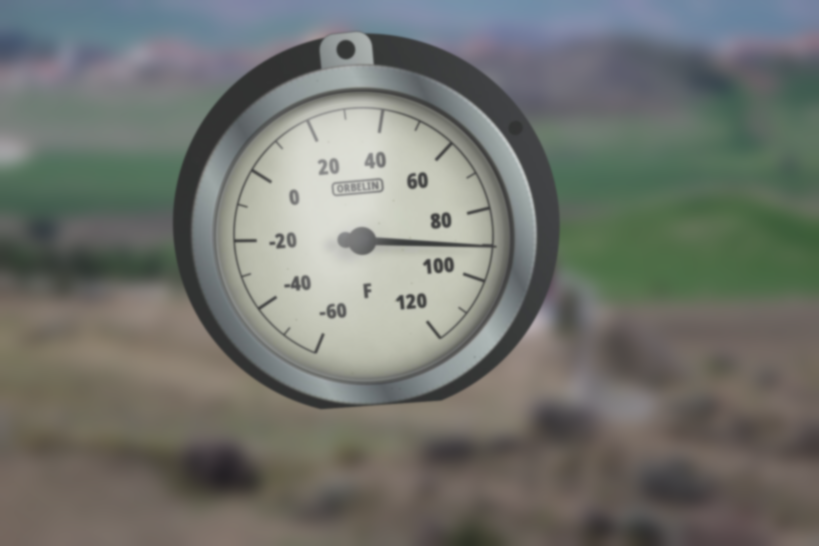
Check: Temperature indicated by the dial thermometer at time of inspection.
90 °F
